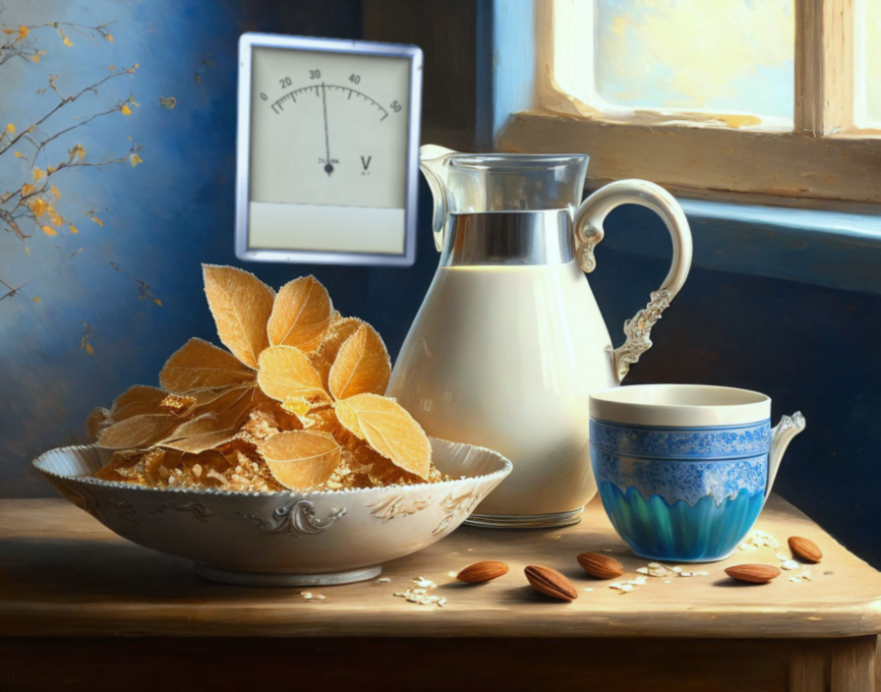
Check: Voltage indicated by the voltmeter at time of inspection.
32 V
